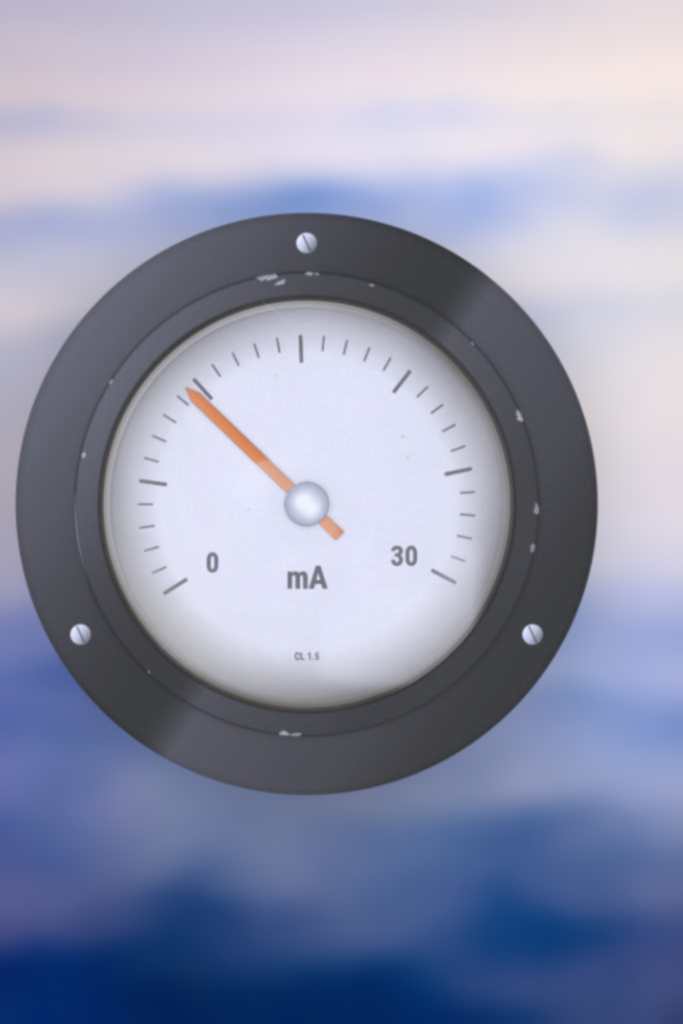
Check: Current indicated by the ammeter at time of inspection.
9.5 mA
